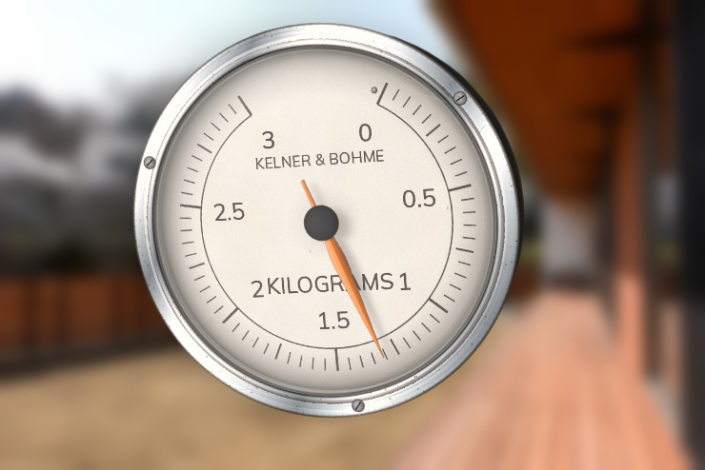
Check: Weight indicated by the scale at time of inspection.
1.3 kg
